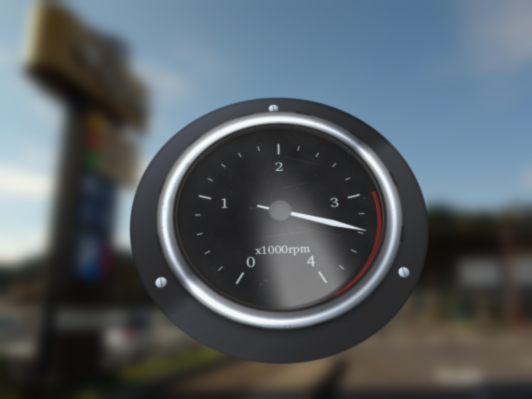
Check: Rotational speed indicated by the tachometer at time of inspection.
3400 rpm
